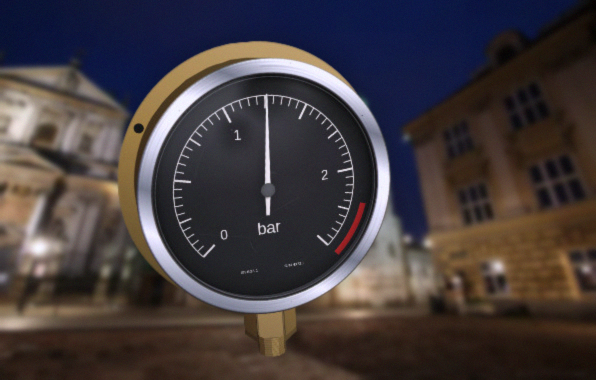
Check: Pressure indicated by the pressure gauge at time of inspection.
1.25 bar
